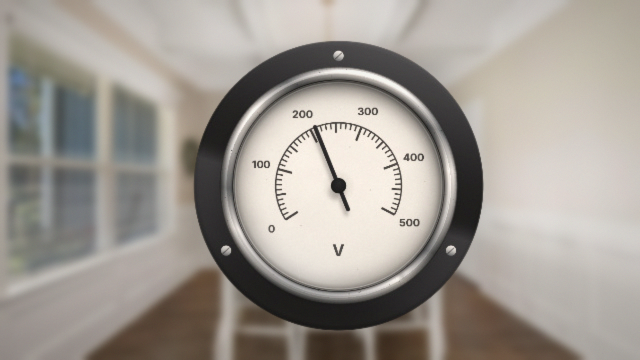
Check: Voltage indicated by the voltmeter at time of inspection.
210 V
